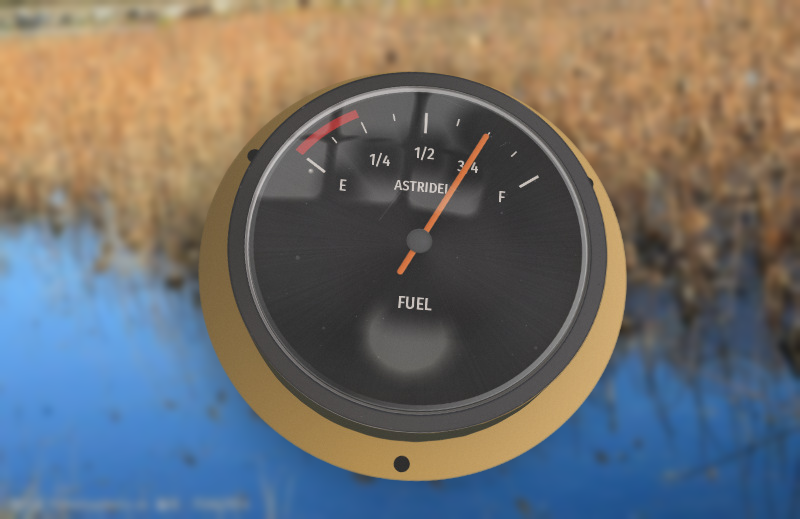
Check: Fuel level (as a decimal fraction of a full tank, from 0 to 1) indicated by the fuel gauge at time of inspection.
0.75
